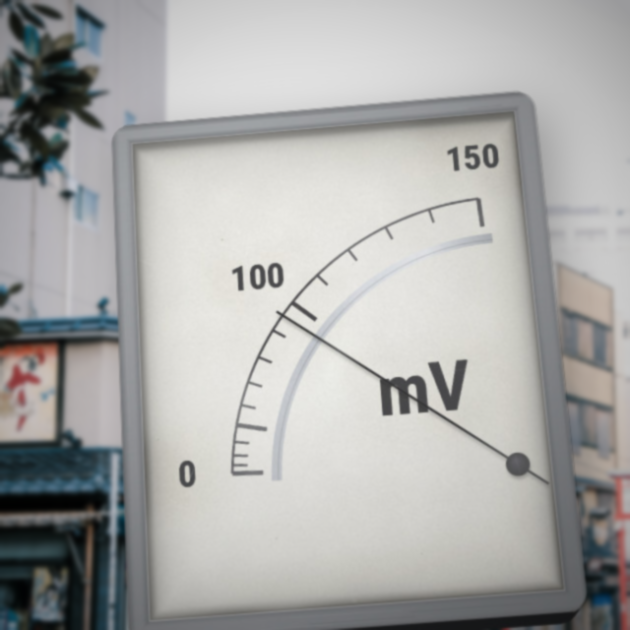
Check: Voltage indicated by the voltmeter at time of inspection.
95 mV
